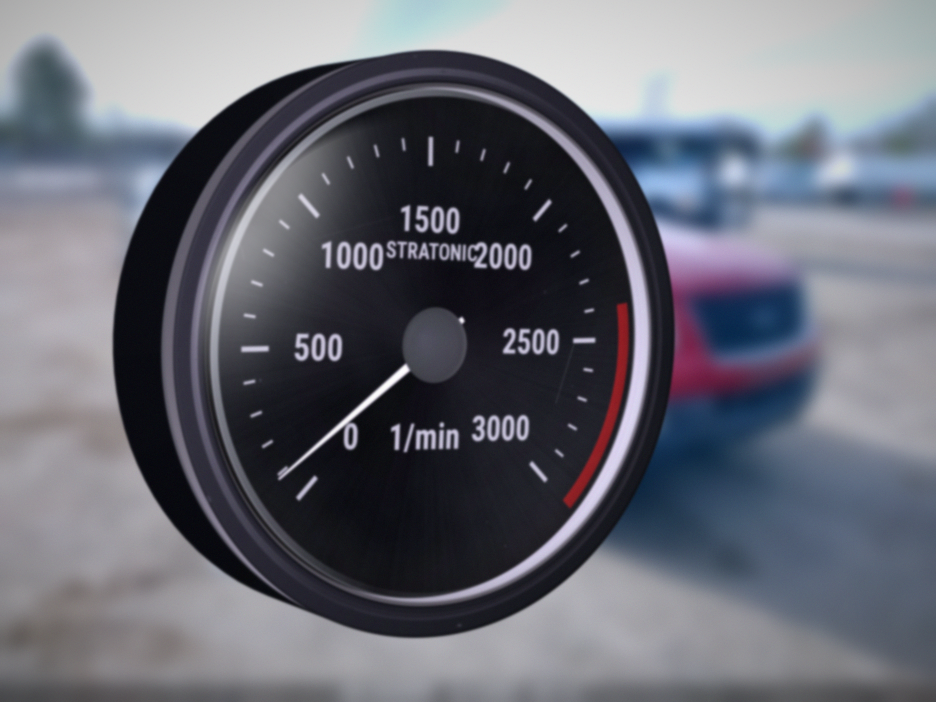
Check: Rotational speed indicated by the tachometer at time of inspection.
100 rpm
